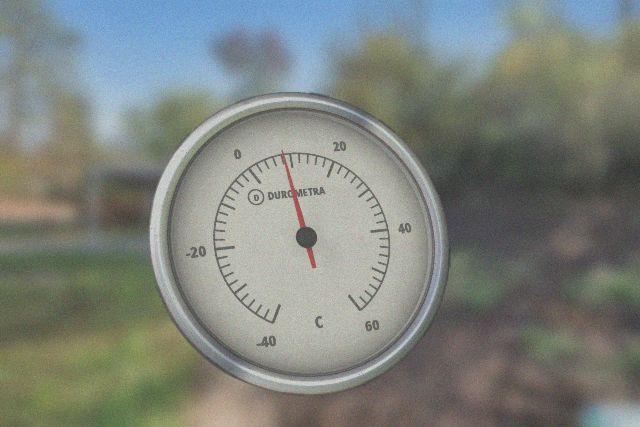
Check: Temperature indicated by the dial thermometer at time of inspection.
8 °C
